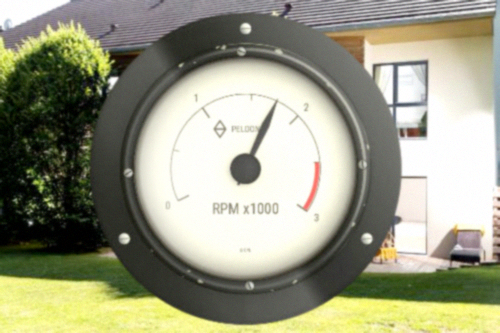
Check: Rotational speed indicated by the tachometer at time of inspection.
1750 rpm
